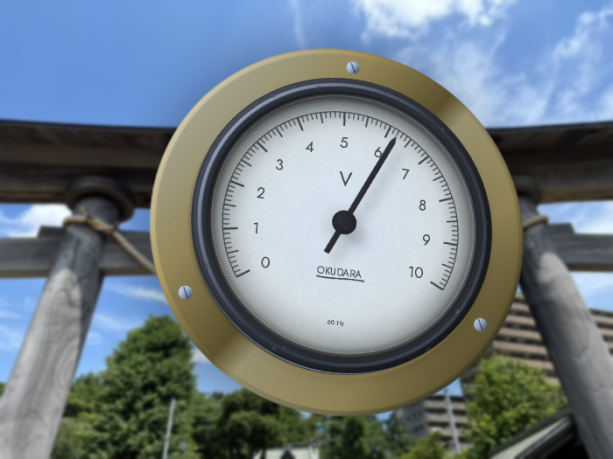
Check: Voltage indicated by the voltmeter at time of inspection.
6.2 V
